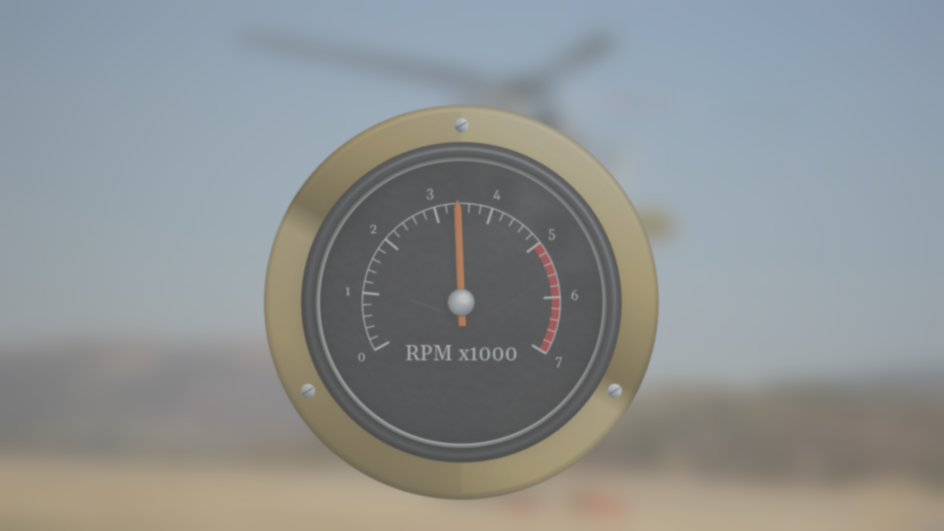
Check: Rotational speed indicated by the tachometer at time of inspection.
3400 rpm
